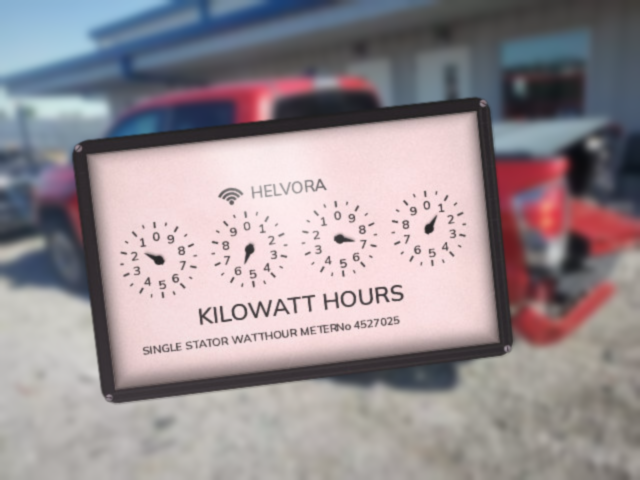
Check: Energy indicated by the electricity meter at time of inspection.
1571 kWh
